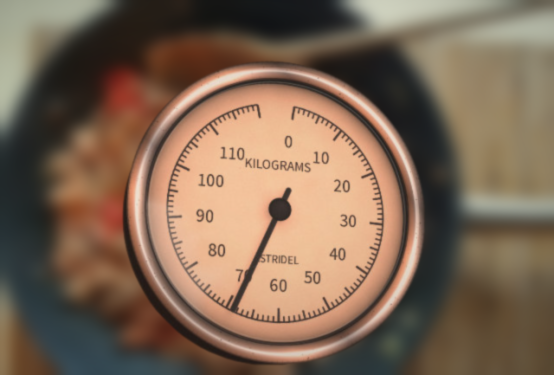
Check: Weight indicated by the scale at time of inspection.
69 kg
